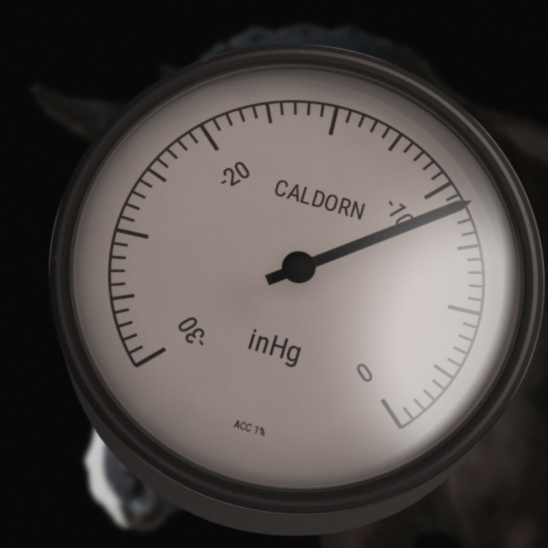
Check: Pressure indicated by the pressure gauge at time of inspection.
-9 inHg
